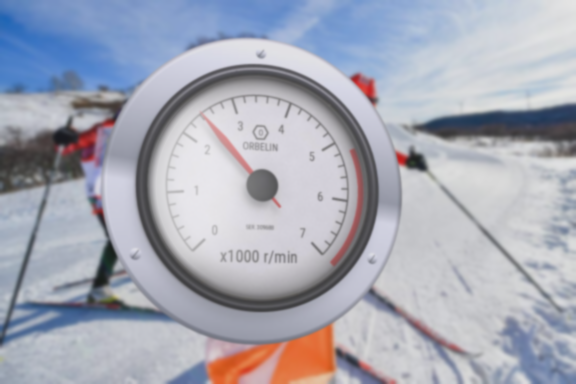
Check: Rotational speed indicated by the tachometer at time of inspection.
2400 rpm
